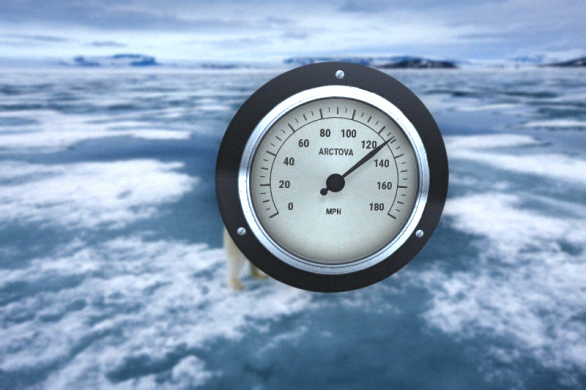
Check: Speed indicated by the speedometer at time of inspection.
127.5 mph
